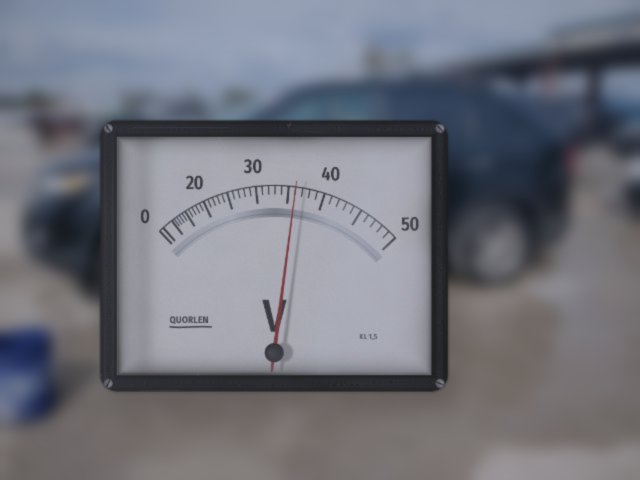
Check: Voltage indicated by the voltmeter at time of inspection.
36 V
